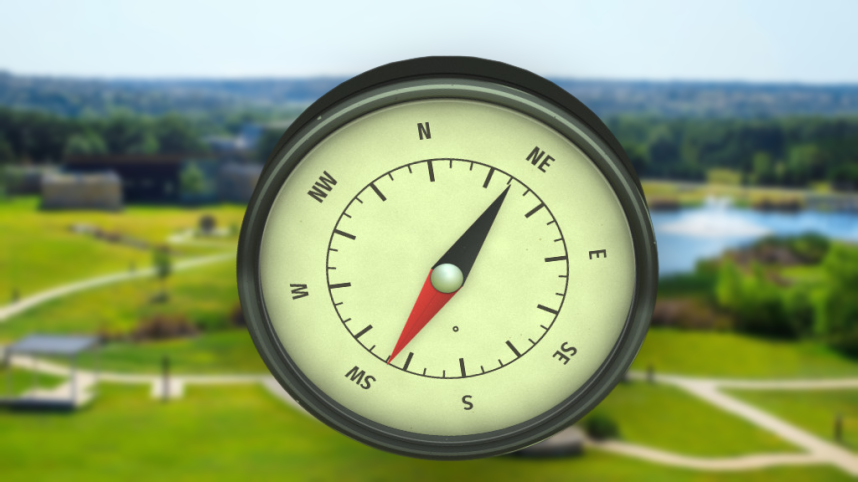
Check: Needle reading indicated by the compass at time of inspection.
220 °
